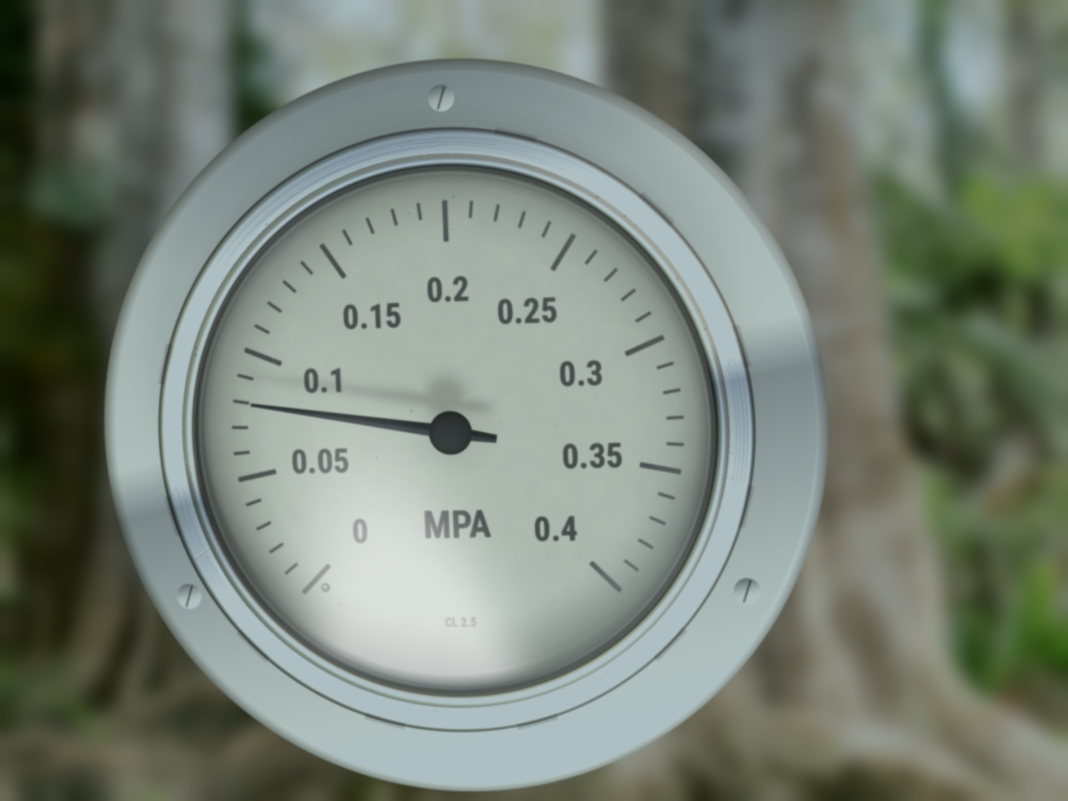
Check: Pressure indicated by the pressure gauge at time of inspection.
0.08 MPa
